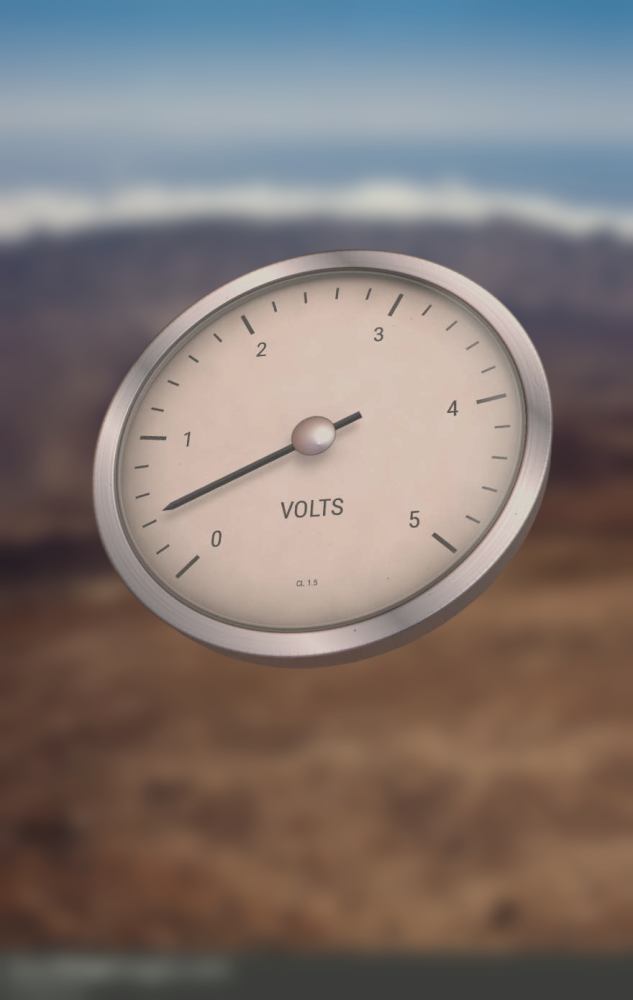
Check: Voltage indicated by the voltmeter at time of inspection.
0.4 V
